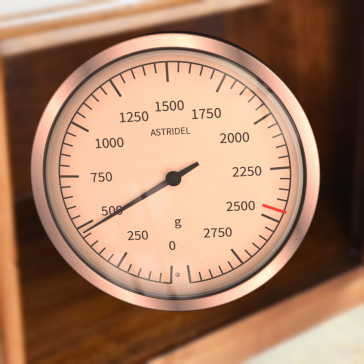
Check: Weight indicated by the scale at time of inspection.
475 g
